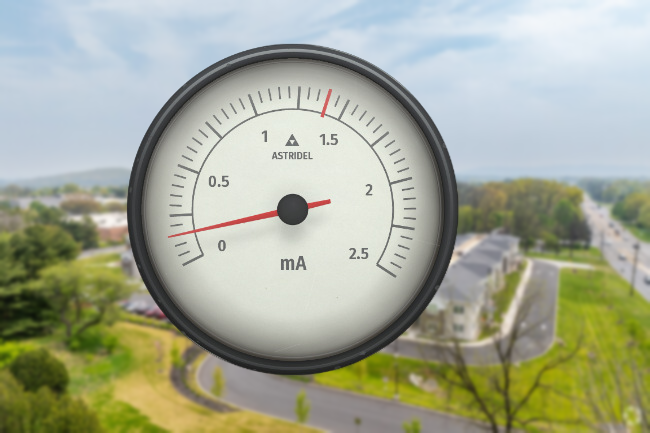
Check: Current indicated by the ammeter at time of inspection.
0.15 mA
